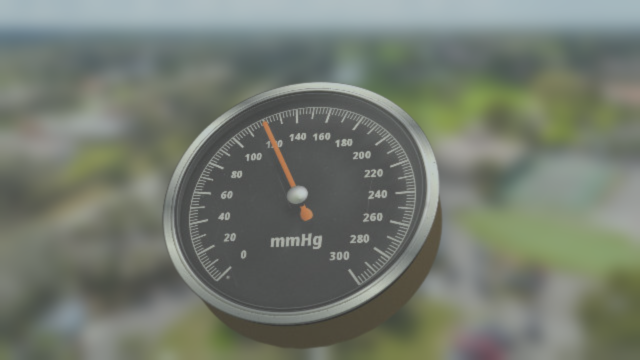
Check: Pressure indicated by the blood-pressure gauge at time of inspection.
120 mmHg
